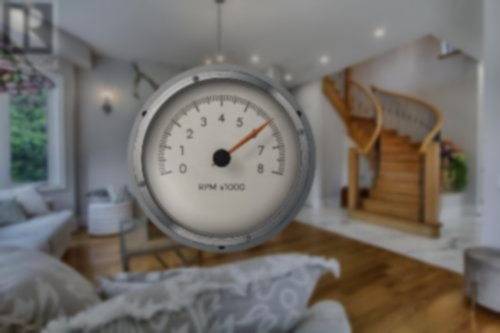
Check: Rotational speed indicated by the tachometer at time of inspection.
6000 rpm
